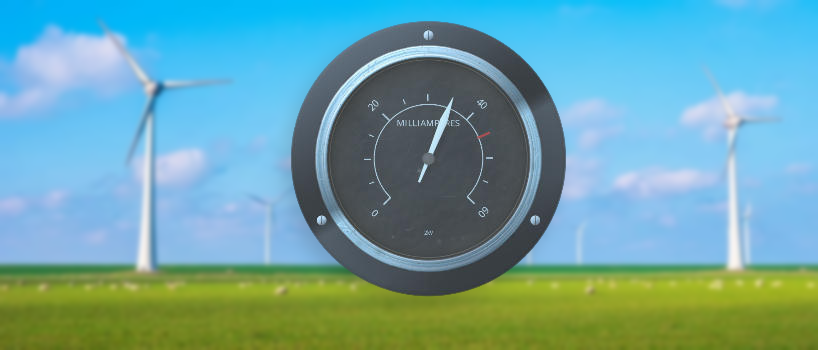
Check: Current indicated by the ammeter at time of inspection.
35 mA
